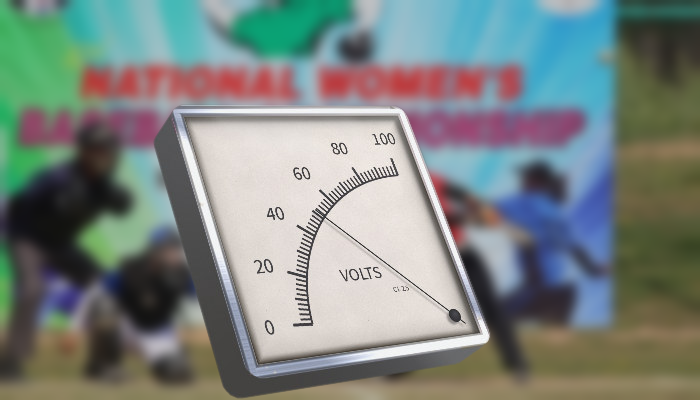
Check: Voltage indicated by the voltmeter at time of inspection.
50 V
